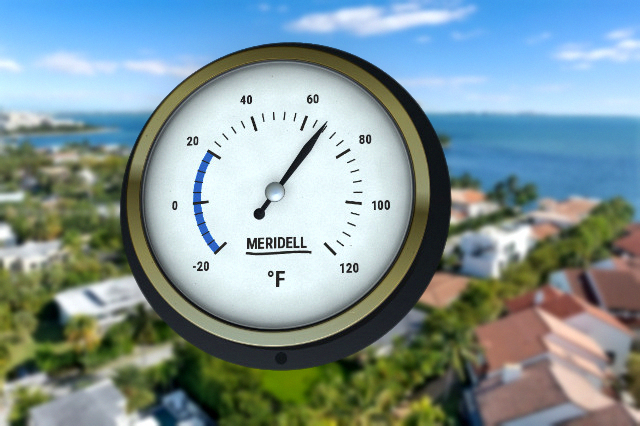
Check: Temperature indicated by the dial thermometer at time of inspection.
68 °F
